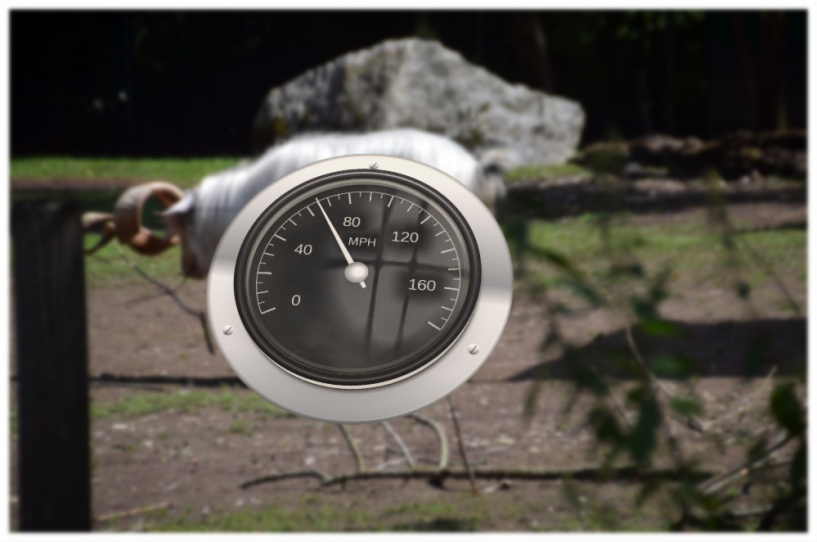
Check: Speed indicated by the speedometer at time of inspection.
65 mph
